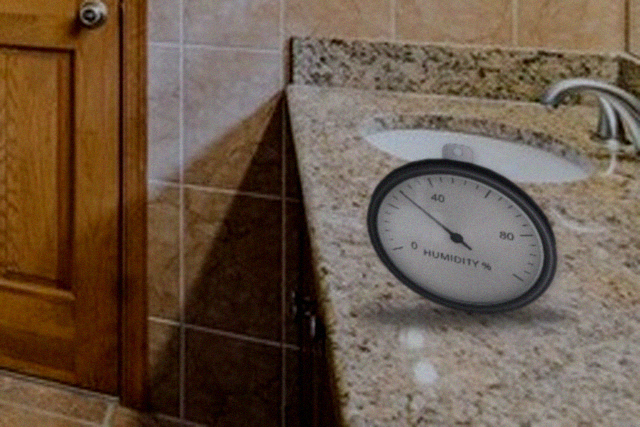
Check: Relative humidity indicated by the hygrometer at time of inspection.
28 %
